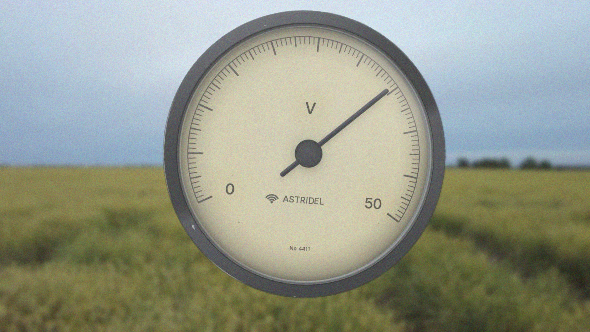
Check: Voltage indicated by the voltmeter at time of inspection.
34.5 V
